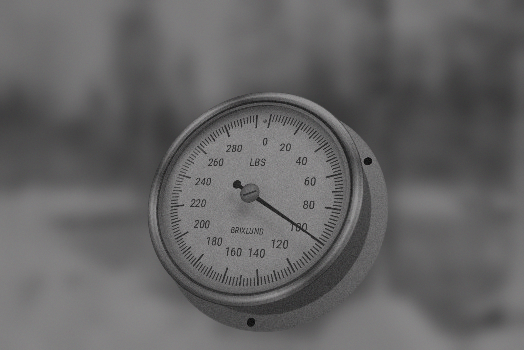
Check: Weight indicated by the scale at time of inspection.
100 lb
